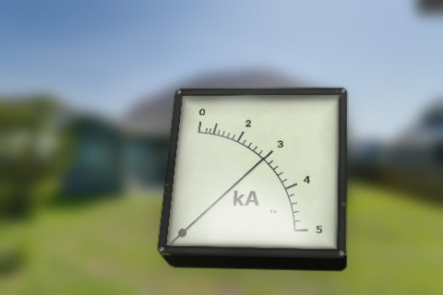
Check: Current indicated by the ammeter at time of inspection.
3 kA
